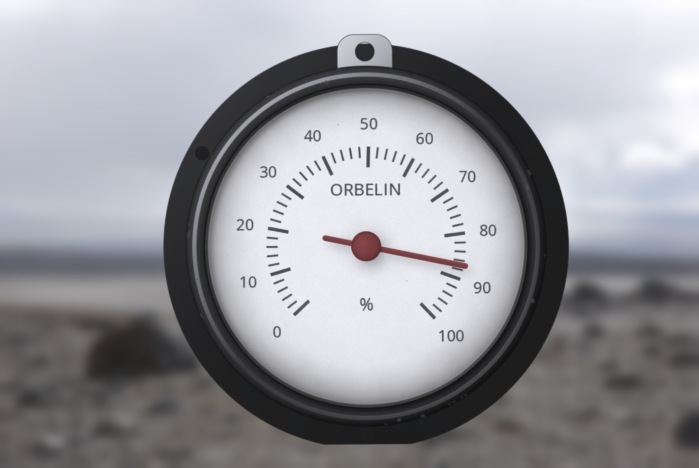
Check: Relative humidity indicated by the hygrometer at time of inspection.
87 %
